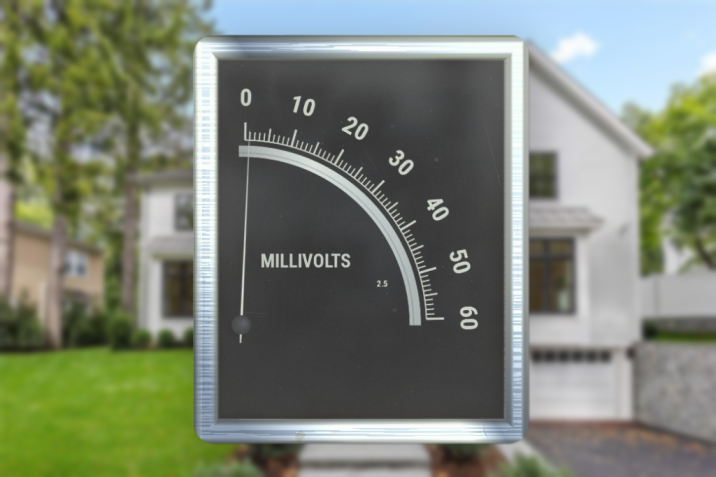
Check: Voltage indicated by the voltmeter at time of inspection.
1 mV
